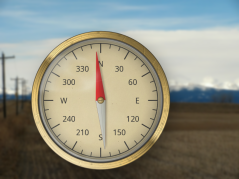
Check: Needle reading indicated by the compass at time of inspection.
355 °
